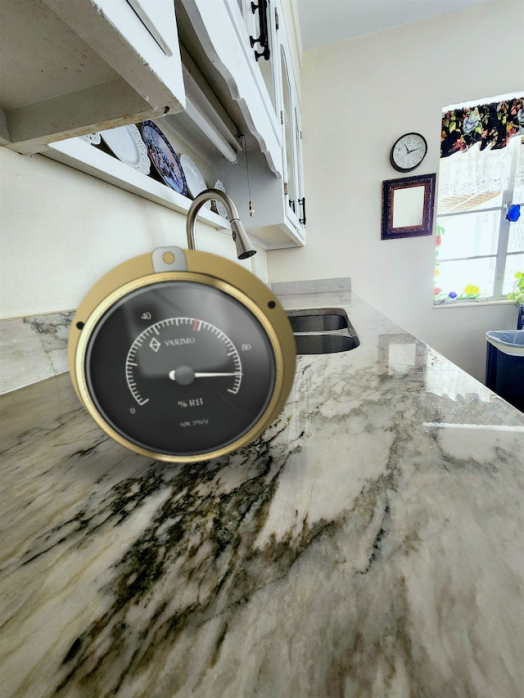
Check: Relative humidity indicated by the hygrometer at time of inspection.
90 %
